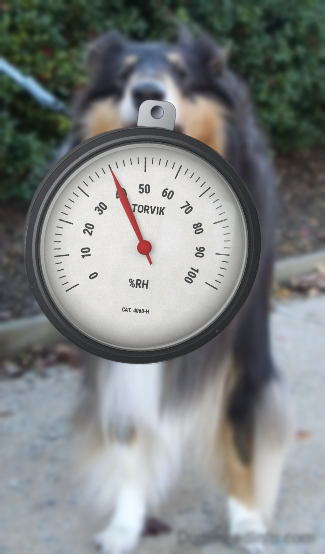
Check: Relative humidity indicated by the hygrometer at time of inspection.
40 %
